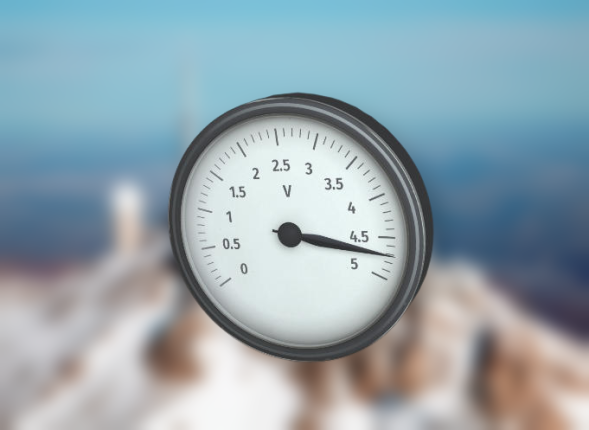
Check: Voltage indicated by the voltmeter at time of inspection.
4.7 V
